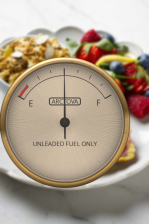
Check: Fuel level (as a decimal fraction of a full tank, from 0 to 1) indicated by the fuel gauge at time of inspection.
0.5
